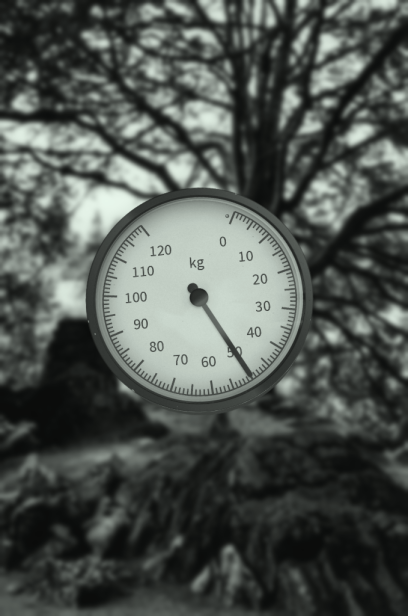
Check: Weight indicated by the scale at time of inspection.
50 kg
